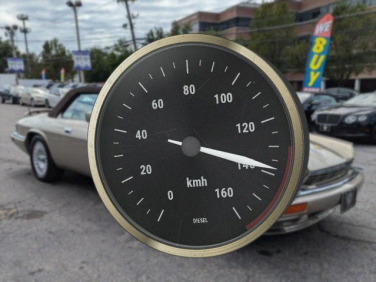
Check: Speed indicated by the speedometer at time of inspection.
137.5 km/h
